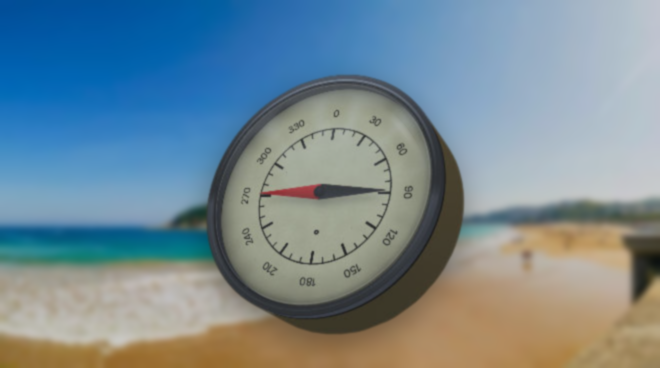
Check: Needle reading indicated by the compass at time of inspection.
270 °
